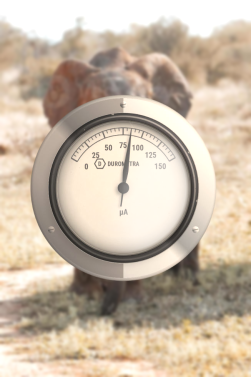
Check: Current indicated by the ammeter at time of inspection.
85 µA
